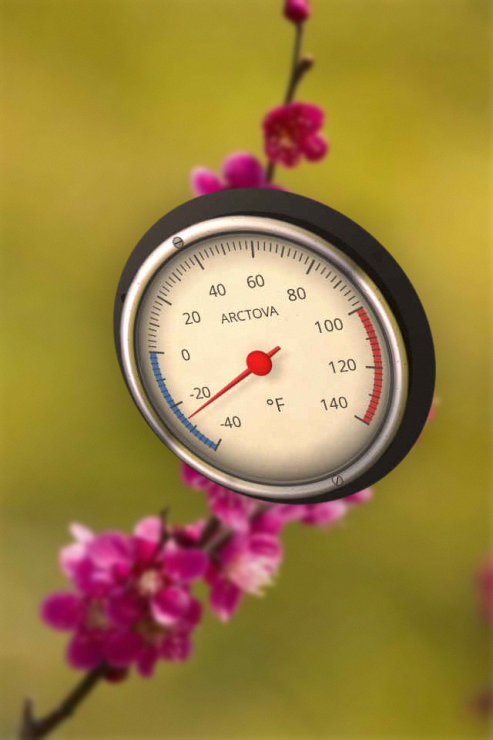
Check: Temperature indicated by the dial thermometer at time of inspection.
-26 °F
